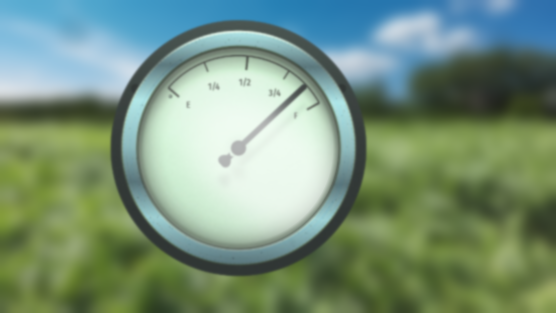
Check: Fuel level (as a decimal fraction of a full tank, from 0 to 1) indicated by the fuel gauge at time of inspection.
0.875
